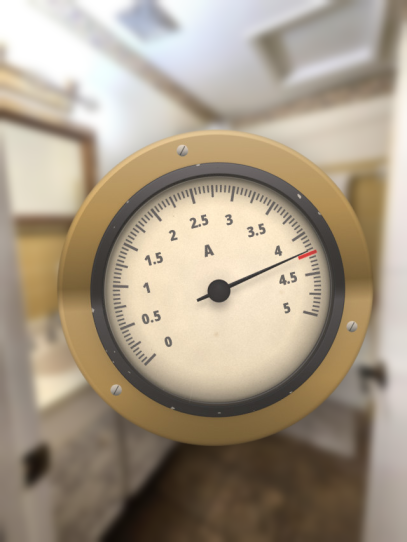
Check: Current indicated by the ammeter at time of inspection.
4.2 A
